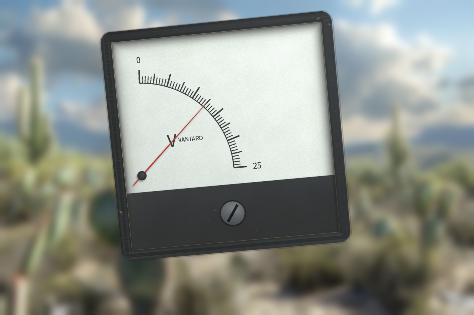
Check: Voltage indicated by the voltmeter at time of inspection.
12.5 V
